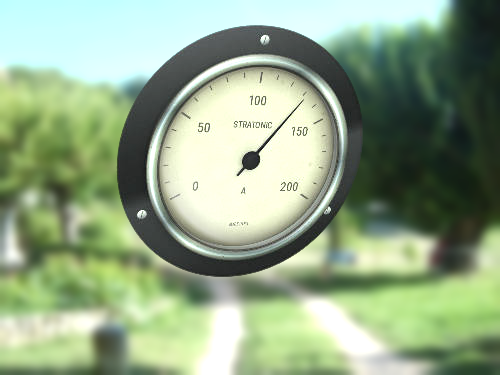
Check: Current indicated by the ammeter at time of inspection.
130 A
